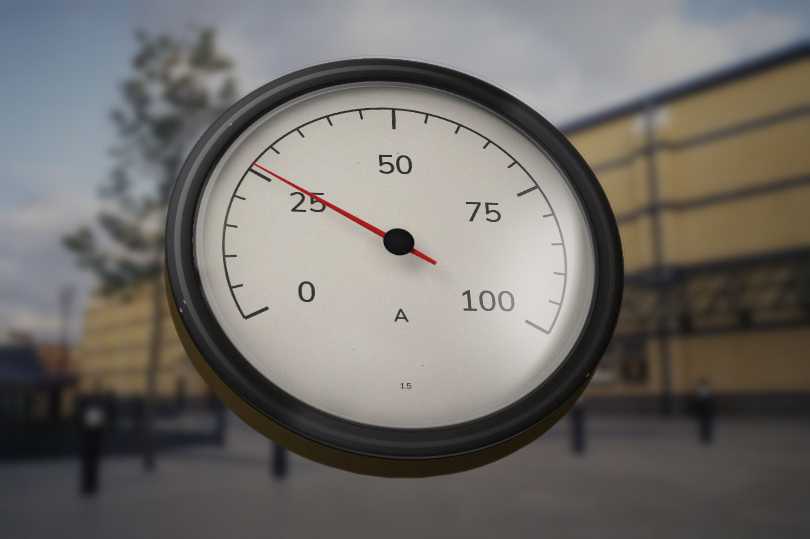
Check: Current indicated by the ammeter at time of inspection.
25 A
